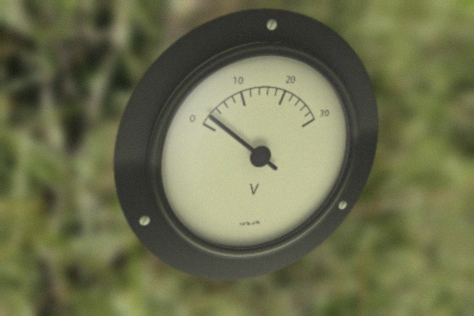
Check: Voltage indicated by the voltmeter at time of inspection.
2 V
